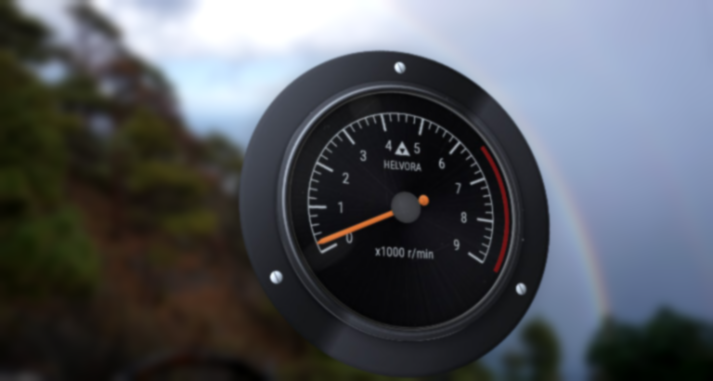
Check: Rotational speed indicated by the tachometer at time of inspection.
200 rpm
